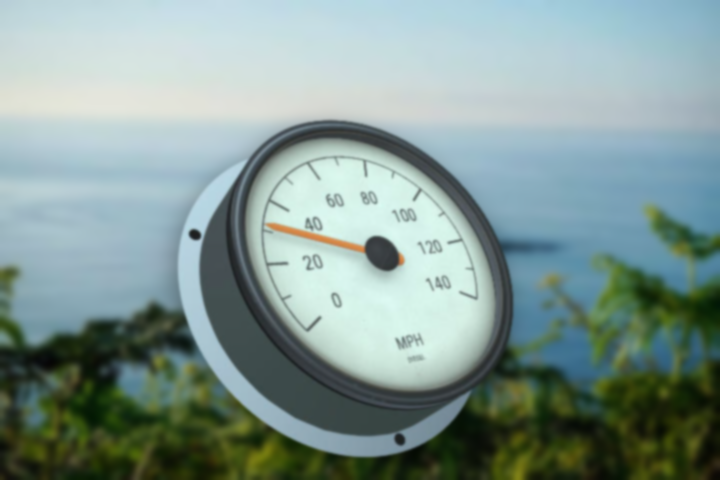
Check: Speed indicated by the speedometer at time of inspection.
30 mph
